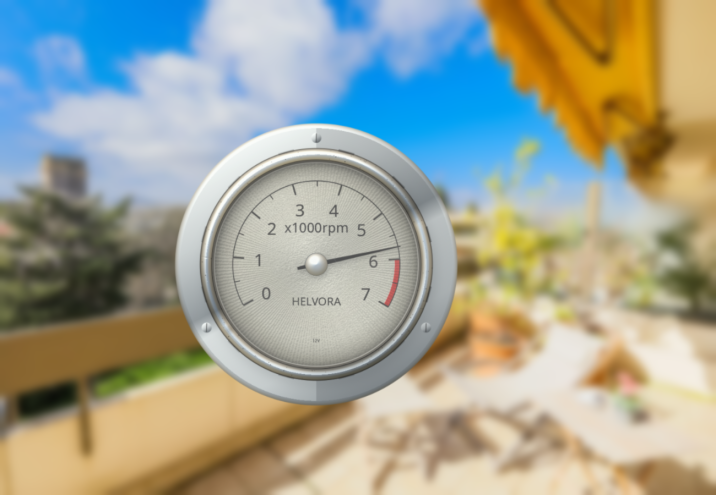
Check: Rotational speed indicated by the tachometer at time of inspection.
5750 rpm
